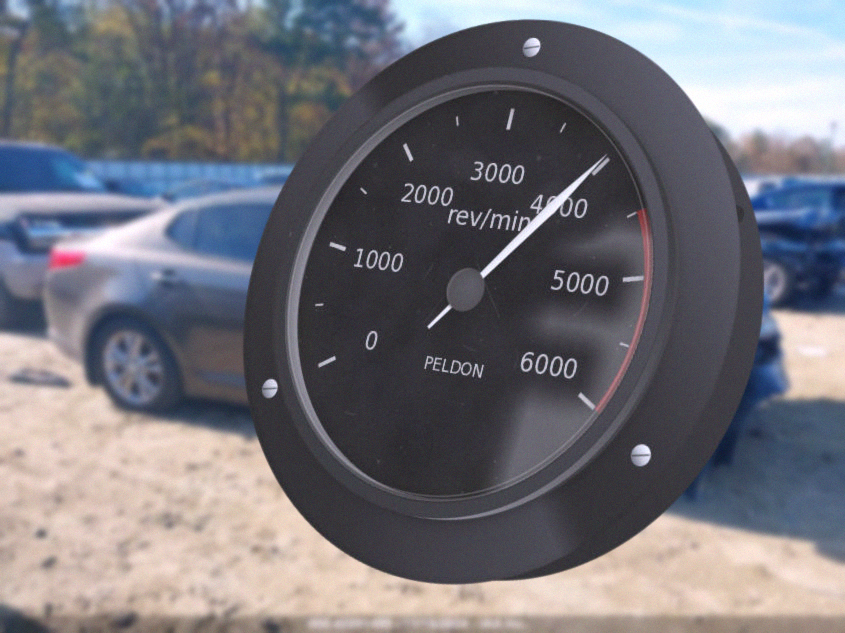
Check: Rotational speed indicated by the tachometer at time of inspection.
4000 rpm
